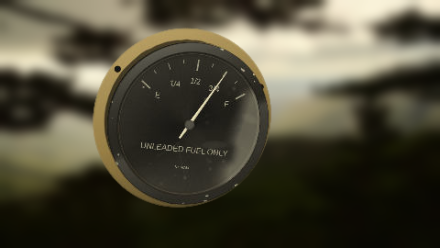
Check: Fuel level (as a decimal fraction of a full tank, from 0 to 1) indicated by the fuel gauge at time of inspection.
0.75
